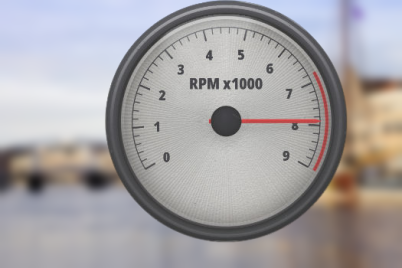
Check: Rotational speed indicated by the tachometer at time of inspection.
7900 rpm
